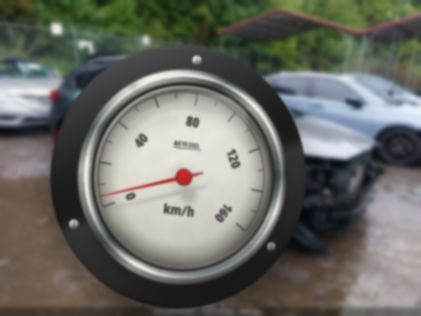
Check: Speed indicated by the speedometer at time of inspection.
5 km/h
